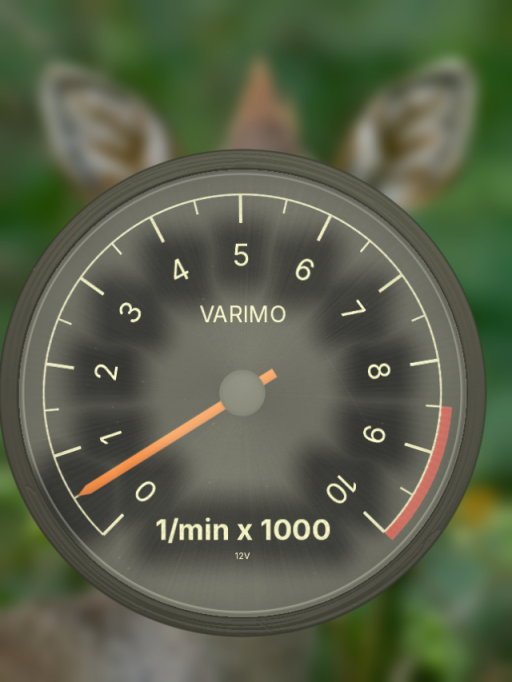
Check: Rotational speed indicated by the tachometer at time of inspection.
500 rpm
